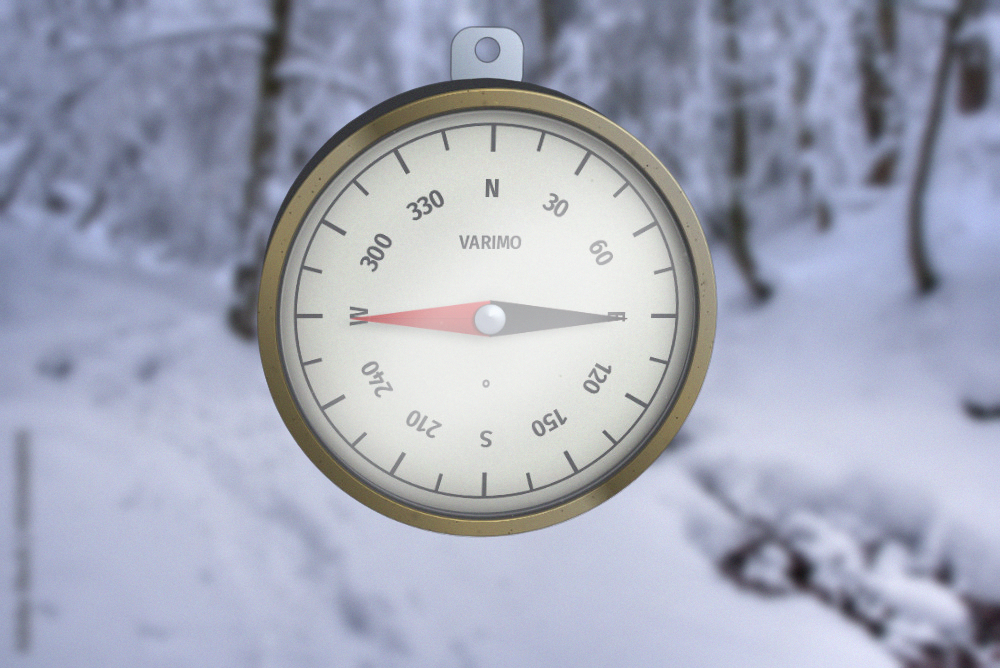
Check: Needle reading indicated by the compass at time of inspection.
270 °
